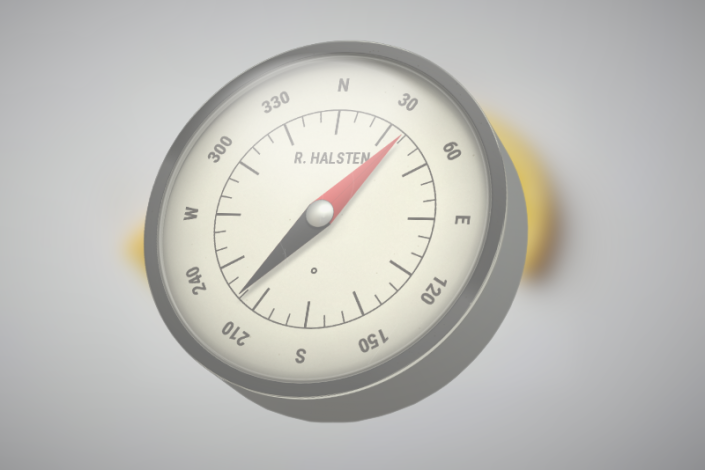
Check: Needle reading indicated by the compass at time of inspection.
40 °
